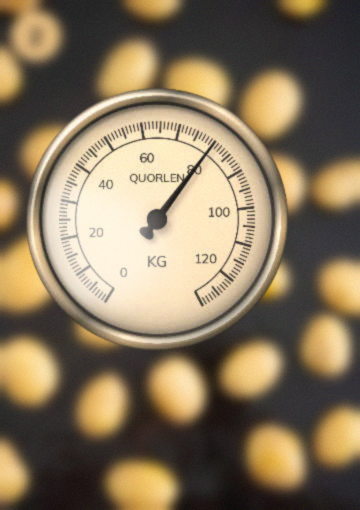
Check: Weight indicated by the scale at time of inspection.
80 kg
